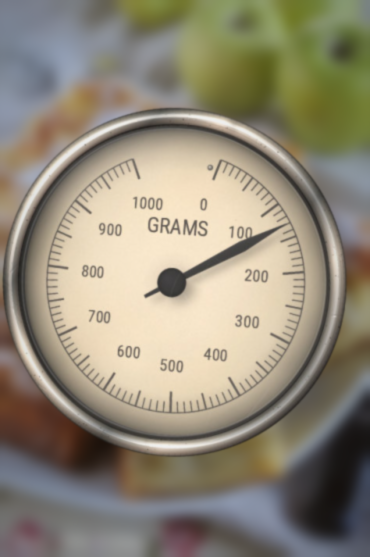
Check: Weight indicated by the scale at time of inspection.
130 g
